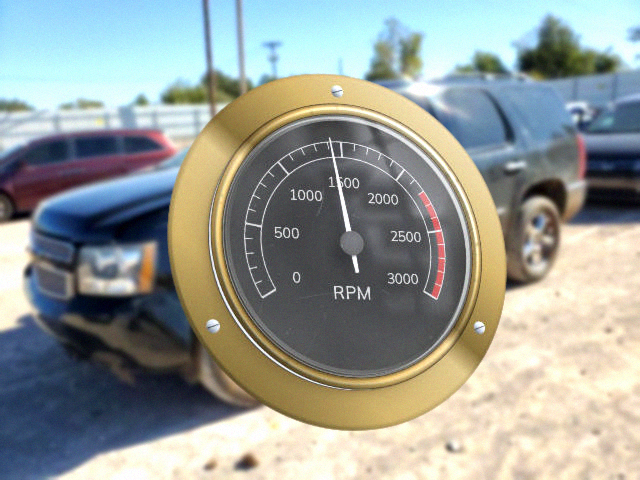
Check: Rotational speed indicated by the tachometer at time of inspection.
1400 rpm
